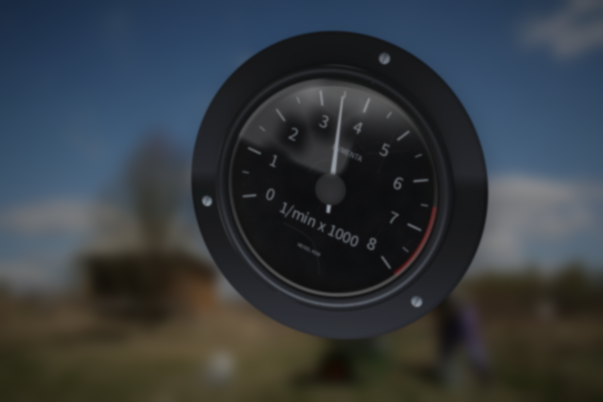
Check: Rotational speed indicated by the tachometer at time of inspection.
3500 rpm
